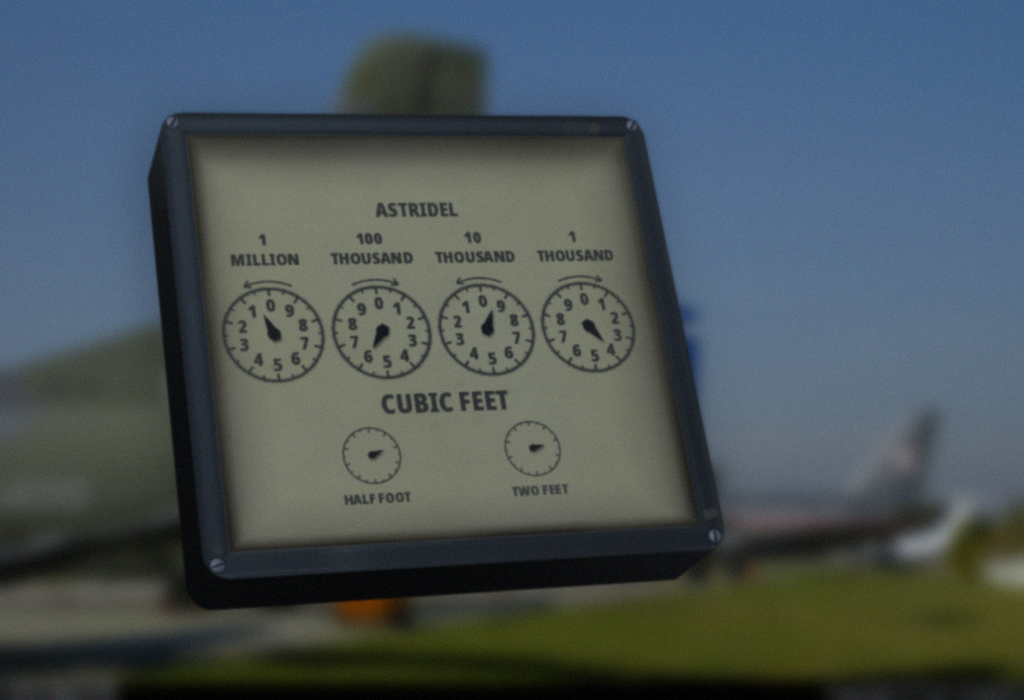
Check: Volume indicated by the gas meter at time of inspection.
59400 ft³
